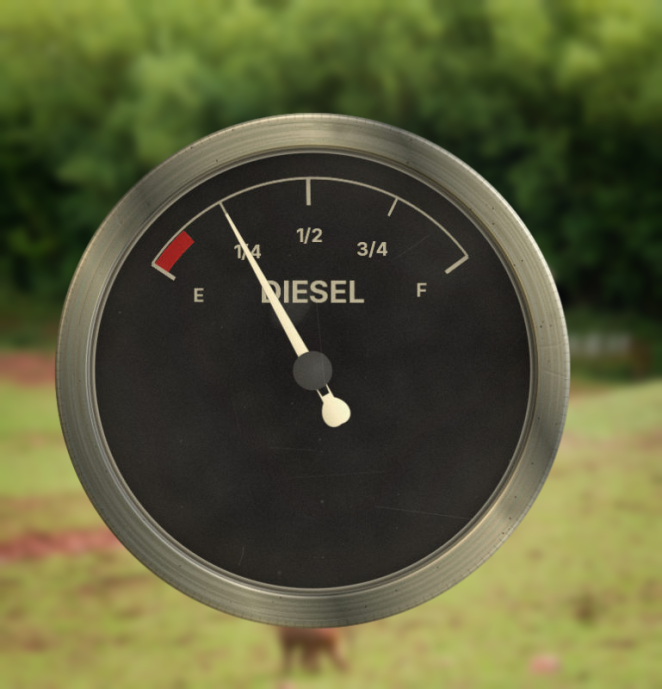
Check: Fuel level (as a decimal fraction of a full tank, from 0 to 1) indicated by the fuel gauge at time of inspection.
0.25
